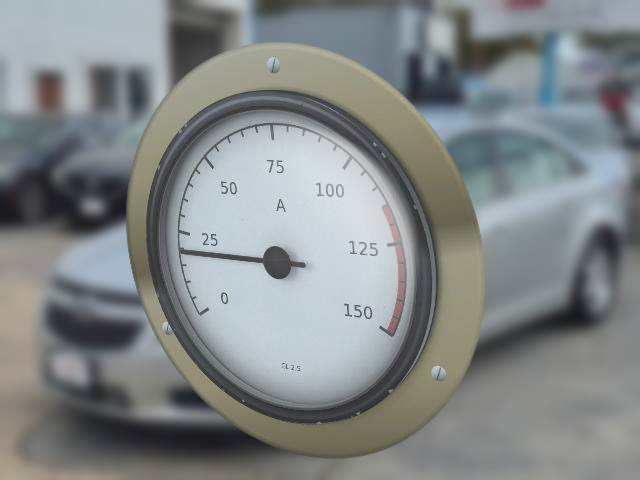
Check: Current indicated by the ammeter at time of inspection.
20 A
